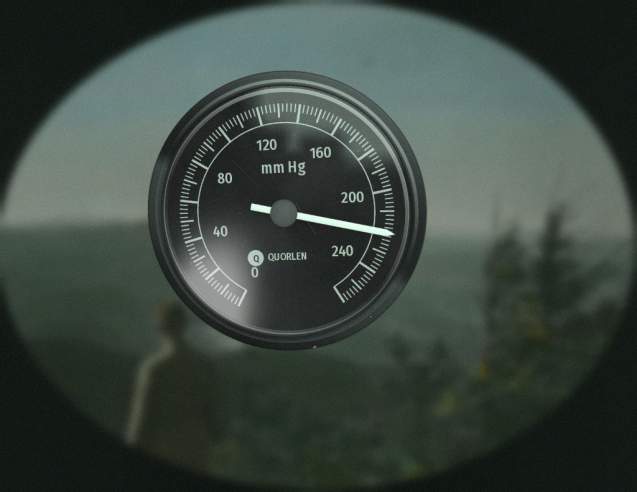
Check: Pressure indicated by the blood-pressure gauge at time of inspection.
220 mmHg
